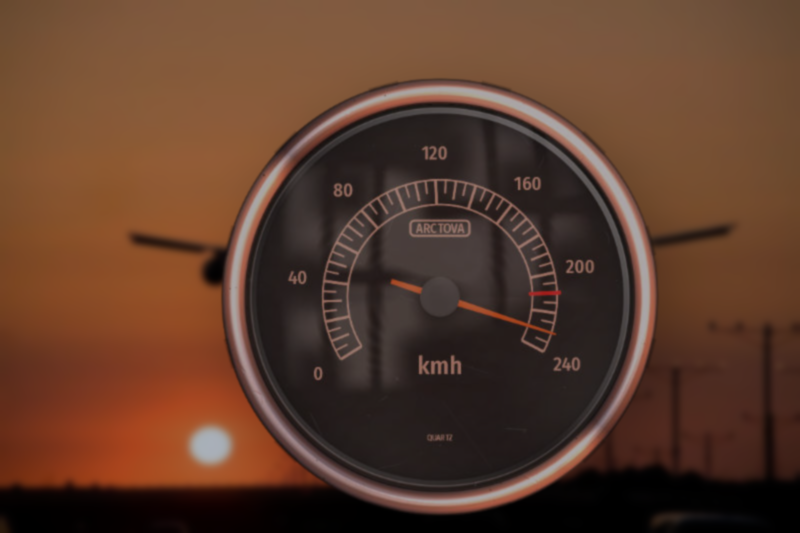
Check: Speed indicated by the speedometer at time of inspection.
230 km/h
